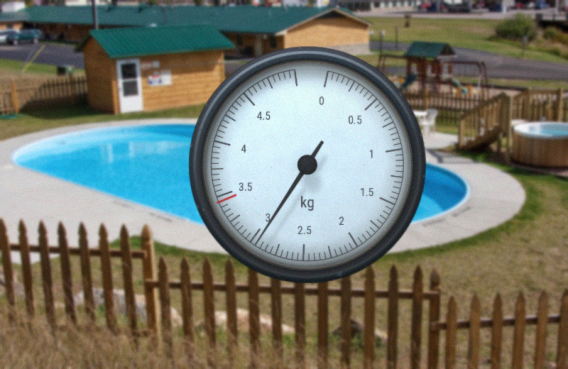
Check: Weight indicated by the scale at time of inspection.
2.95 kg
